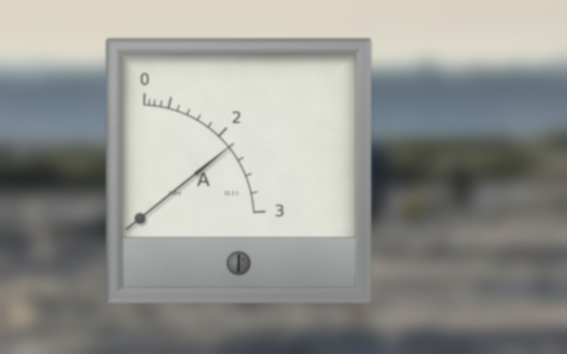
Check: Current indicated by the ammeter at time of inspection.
2.2 A
